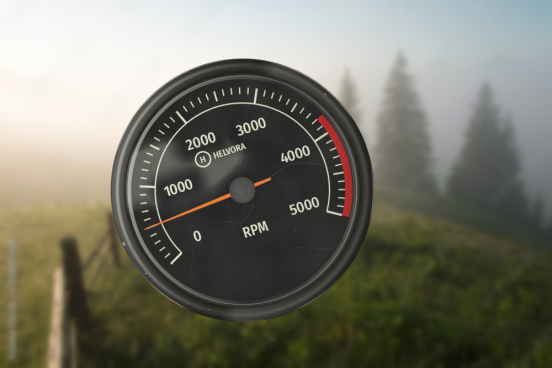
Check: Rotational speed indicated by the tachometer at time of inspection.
500 rpm
